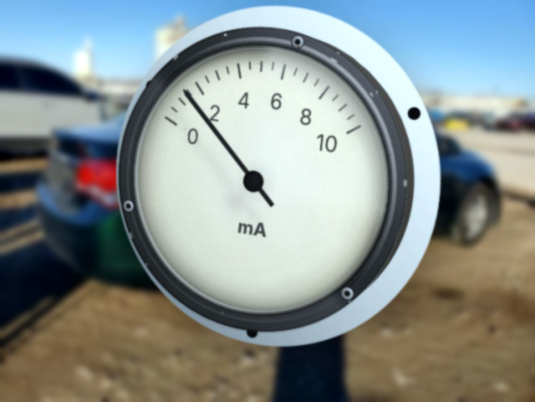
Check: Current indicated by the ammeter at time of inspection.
1.5 mA
